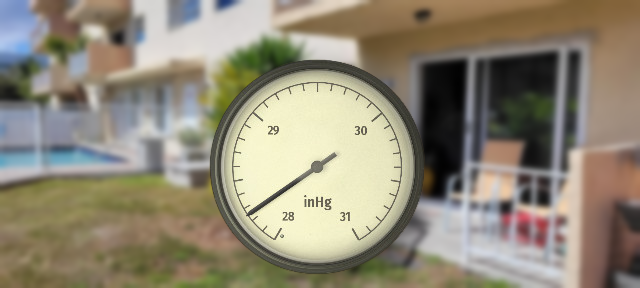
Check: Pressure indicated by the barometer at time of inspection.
28.25 inHg
